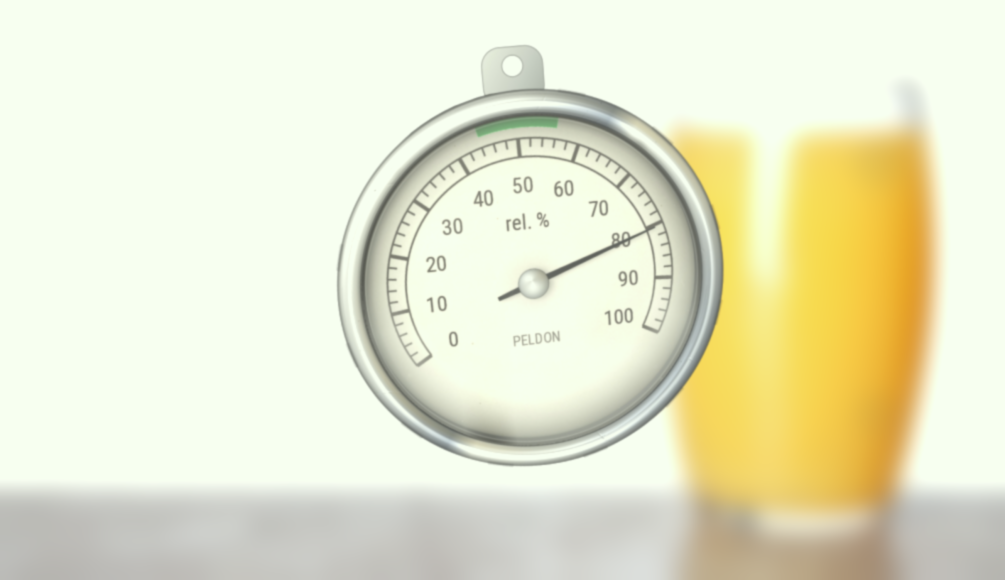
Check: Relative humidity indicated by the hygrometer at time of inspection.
80 %
